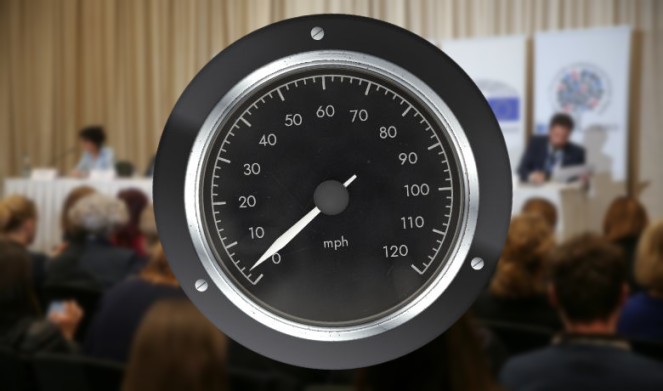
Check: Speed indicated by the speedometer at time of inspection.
3 mph
